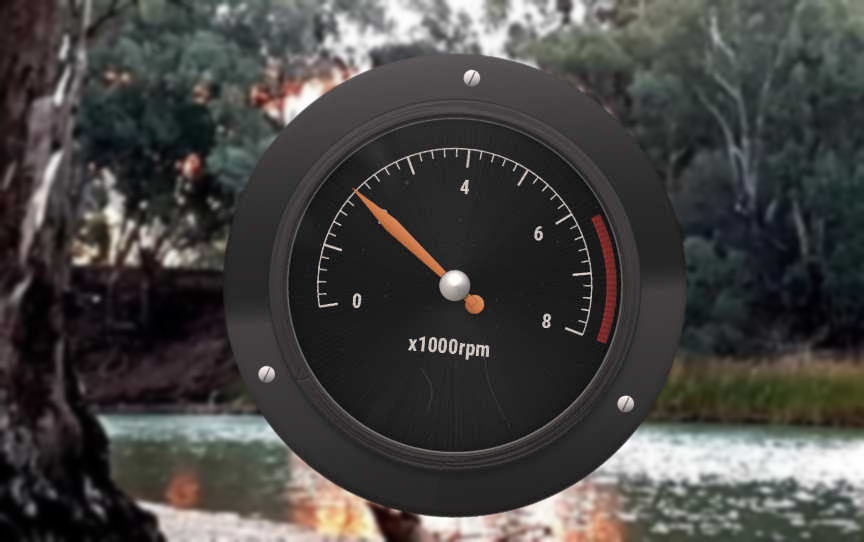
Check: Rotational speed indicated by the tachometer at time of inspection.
2000 rpm
